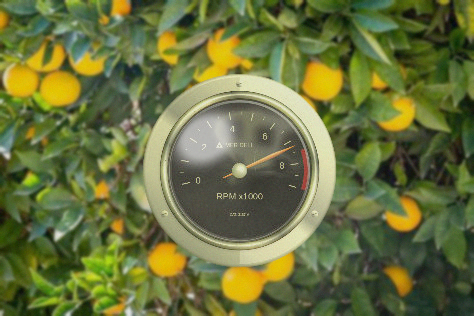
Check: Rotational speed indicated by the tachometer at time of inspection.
7250 rpm
